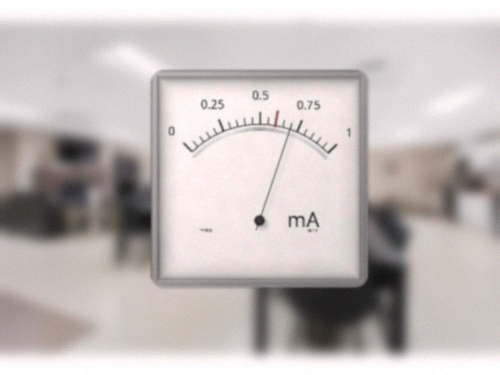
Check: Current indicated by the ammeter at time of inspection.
0.7 mA
